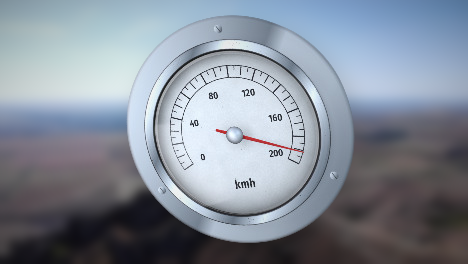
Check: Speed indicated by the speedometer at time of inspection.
190 km/h
